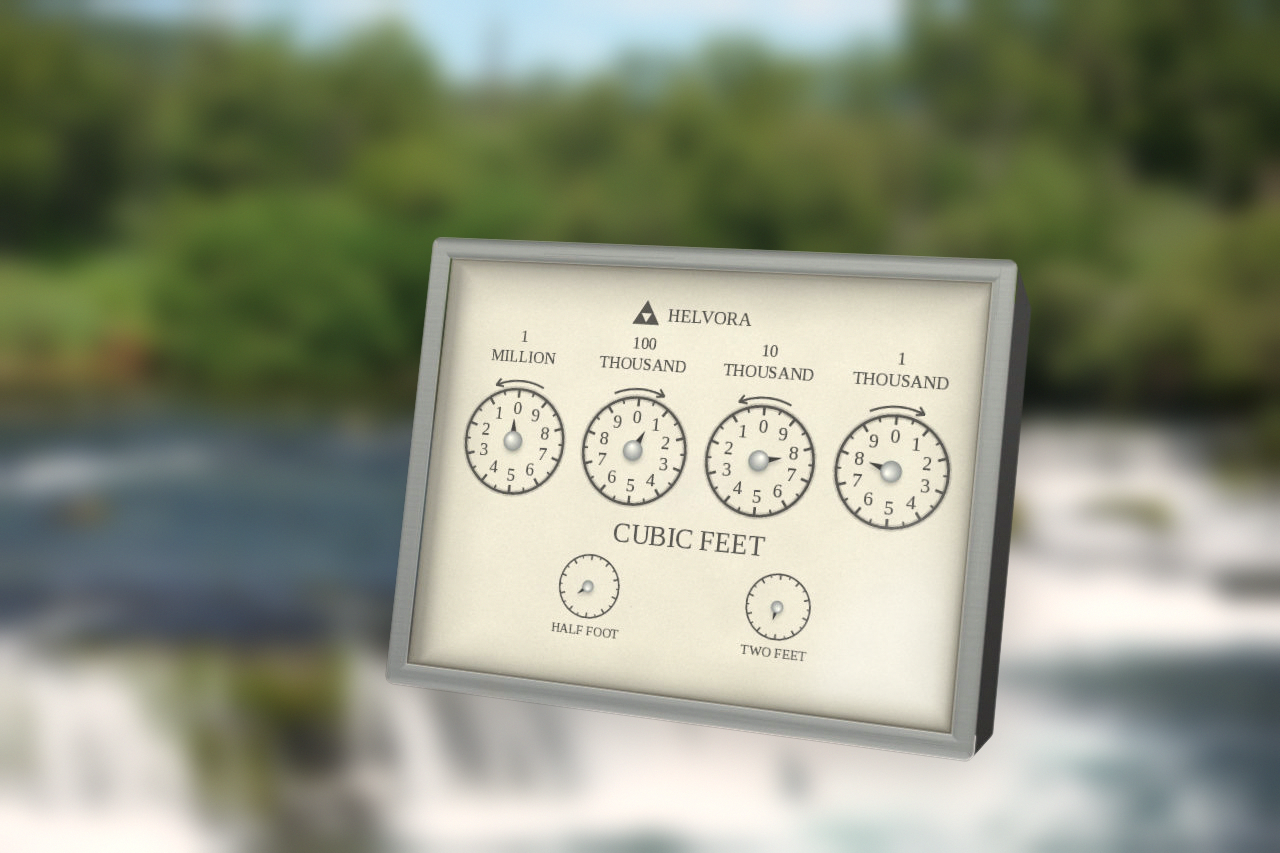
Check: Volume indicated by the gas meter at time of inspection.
7800 ft³
